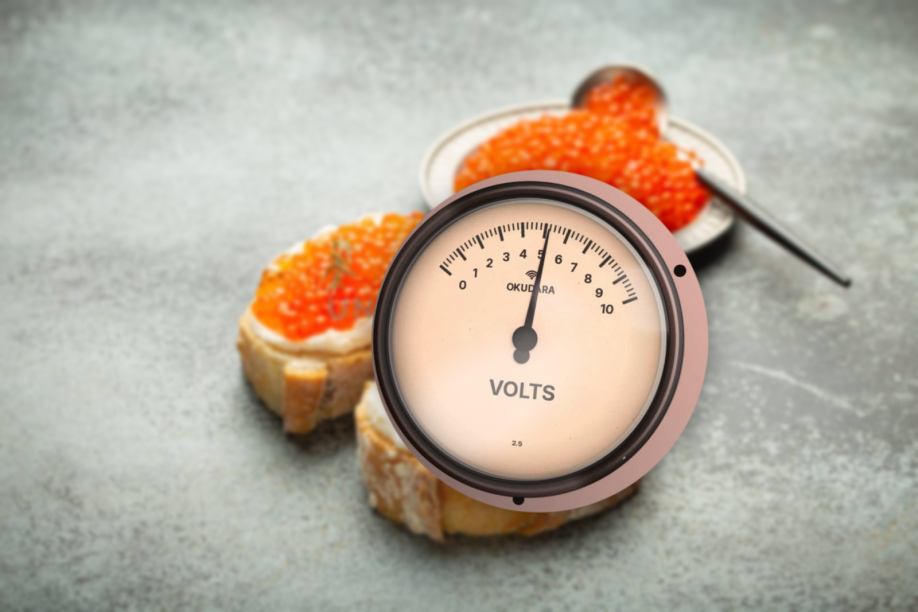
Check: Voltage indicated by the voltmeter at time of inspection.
5.2 V
